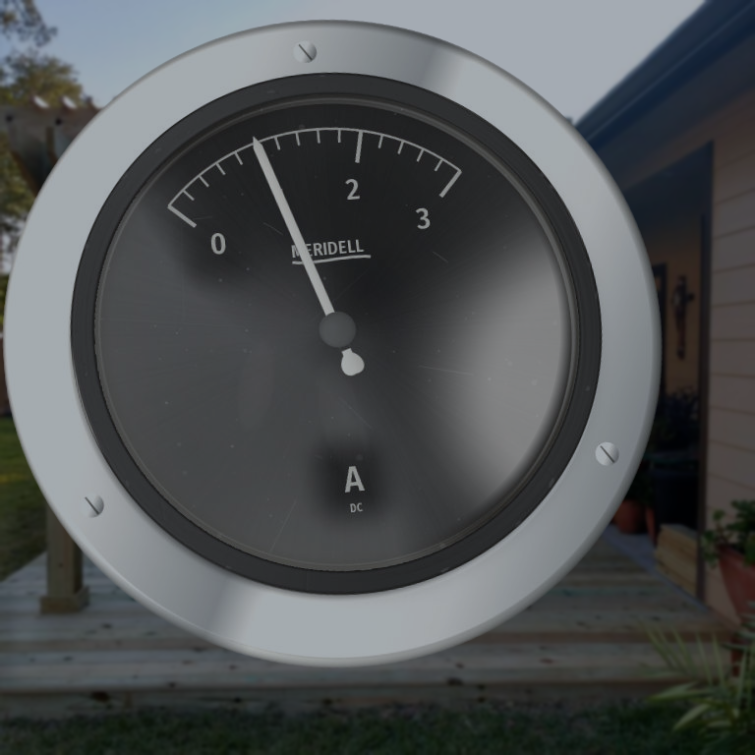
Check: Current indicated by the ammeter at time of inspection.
1 A
